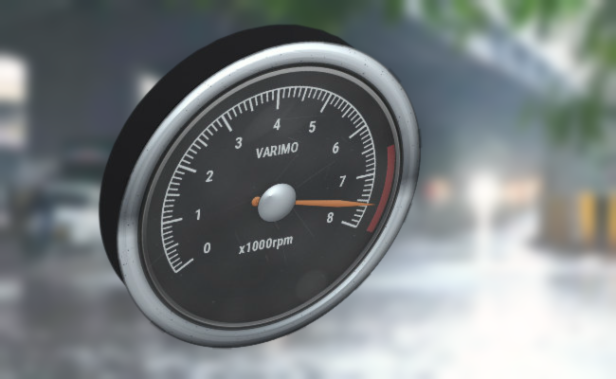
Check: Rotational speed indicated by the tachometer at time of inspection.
7500 rpm
